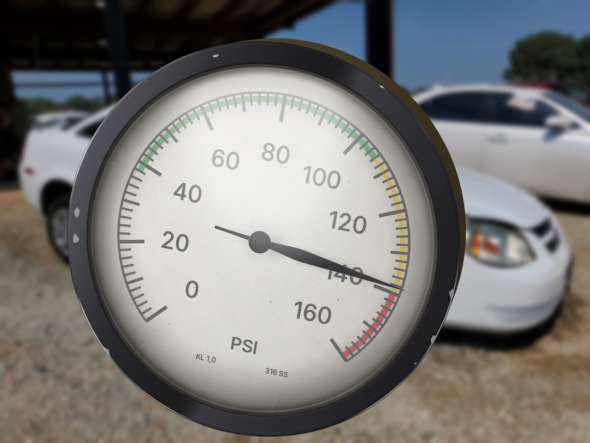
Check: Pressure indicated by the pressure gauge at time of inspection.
138 psi
